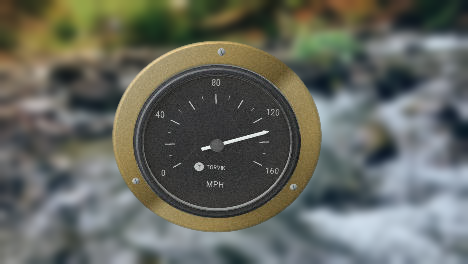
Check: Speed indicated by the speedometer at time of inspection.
130 mph
